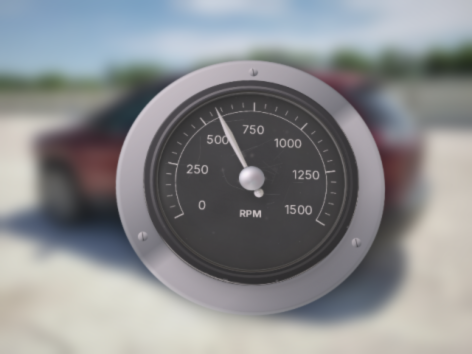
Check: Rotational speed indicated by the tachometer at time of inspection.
575 rpm
